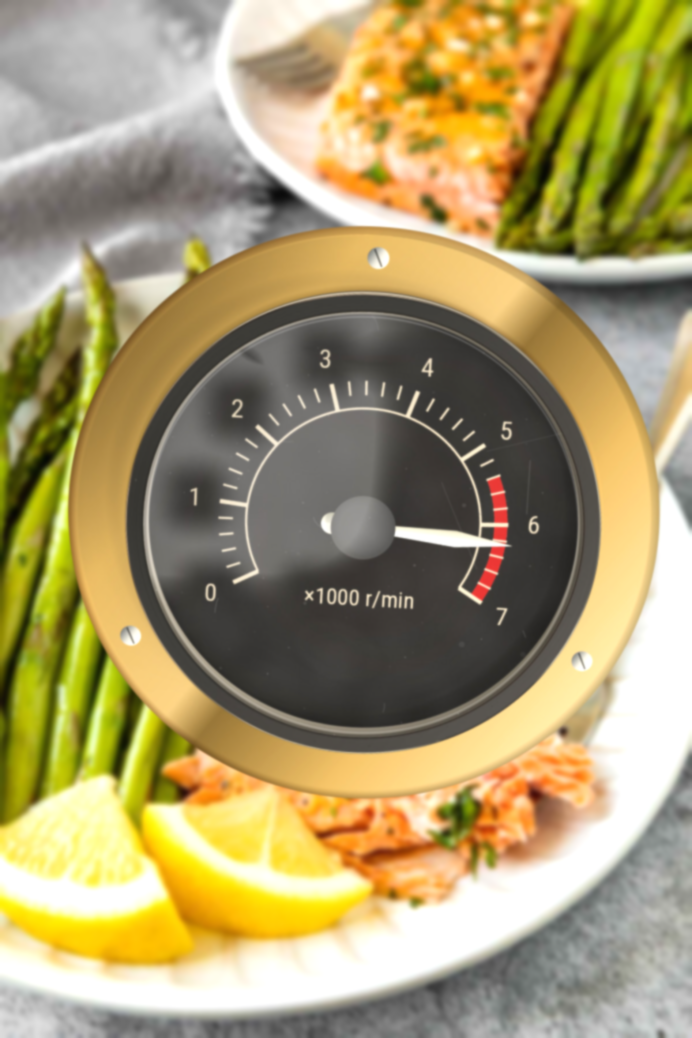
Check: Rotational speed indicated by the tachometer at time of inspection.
6200 rpm
